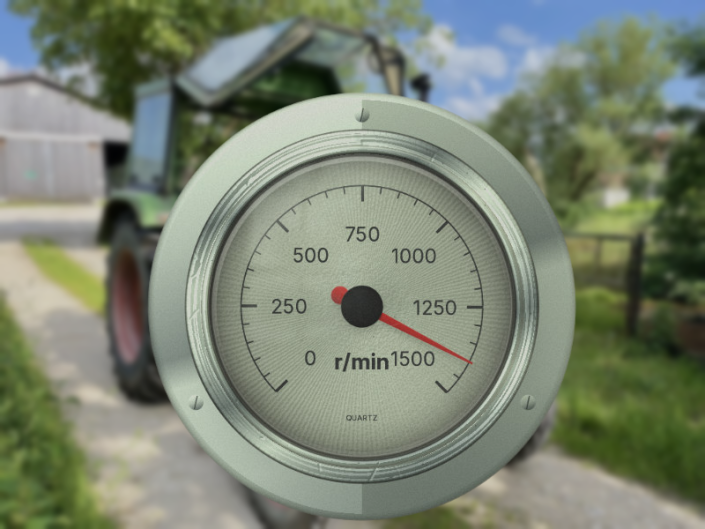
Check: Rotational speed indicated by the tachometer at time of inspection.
1400 rpm
